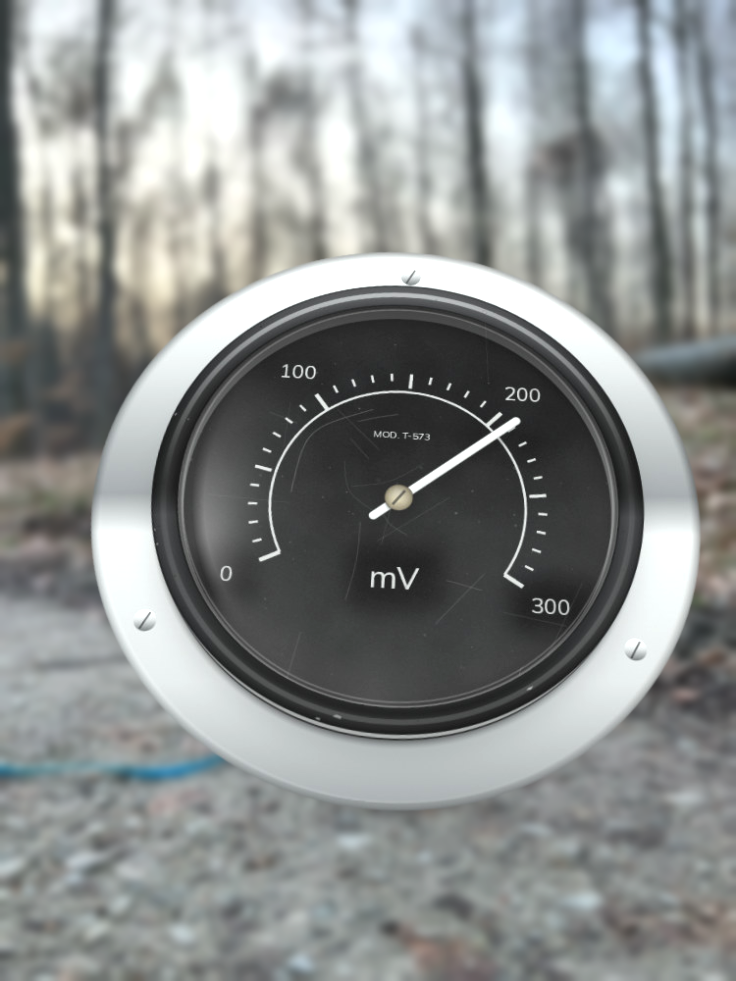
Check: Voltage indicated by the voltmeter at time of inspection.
210 mV
